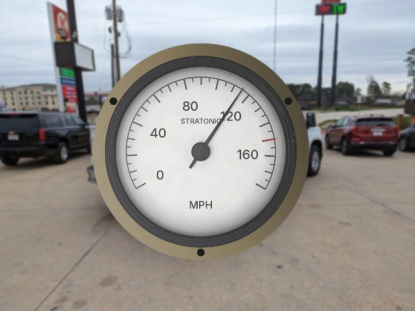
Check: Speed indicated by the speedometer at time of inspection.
115 mph
